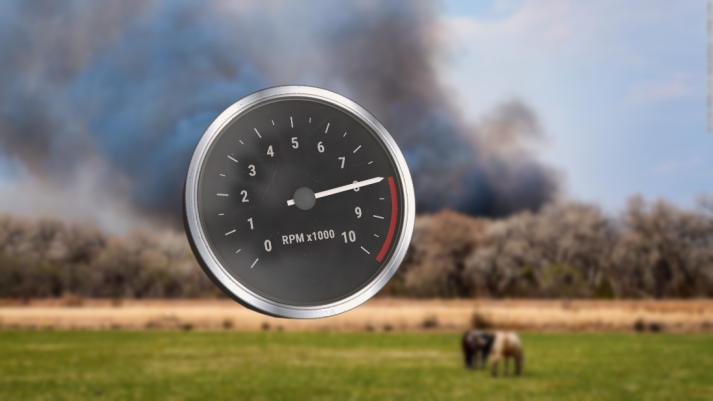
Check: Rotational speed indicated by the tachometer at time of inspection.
8000 rpm
